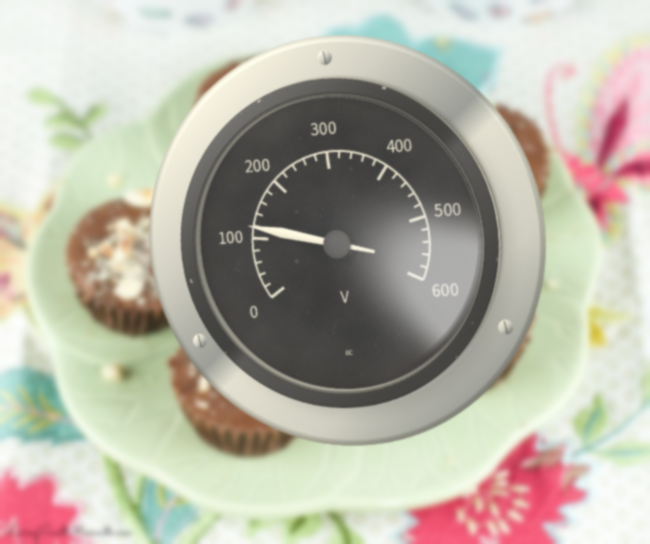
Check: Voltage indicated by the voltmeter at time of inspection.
120 V
